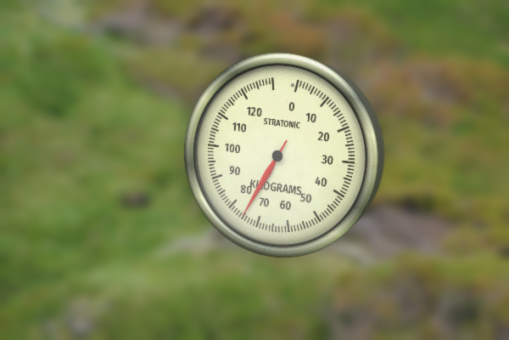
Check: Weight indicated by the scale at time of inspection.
75 kg
